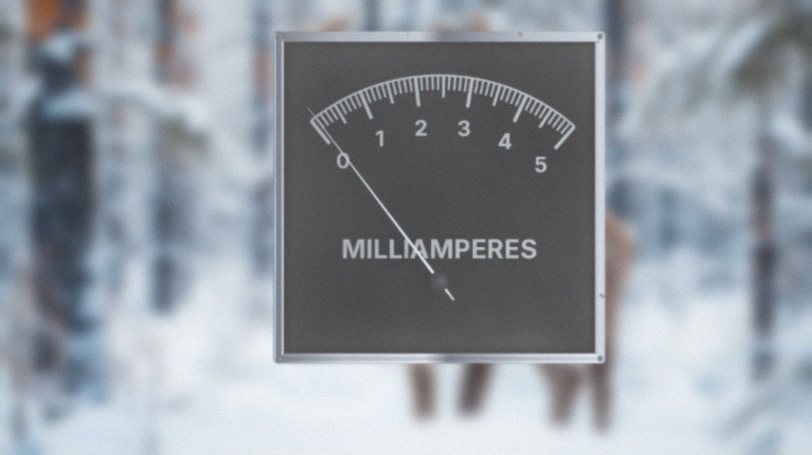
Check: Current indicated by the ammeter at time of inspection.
0.1 mA
